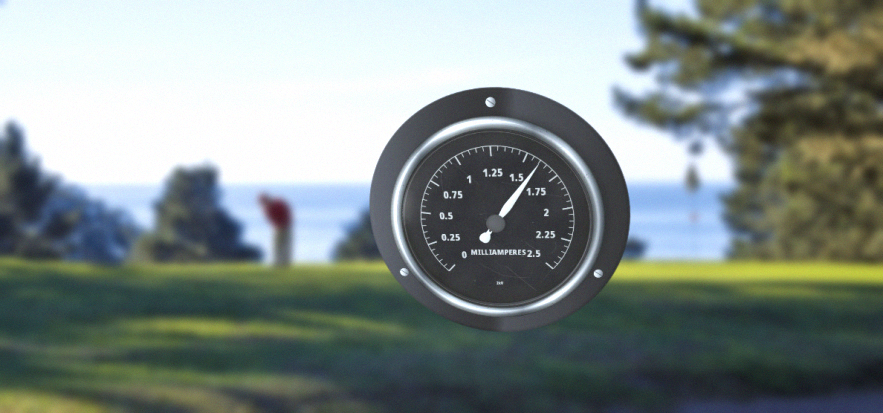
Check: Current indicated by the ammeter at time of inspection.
1.6 mA
